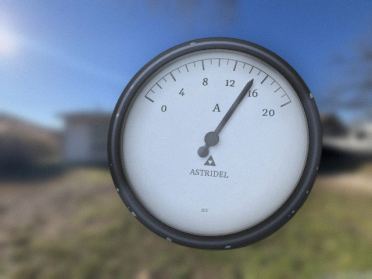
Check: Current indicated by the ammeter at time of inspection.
15 A
